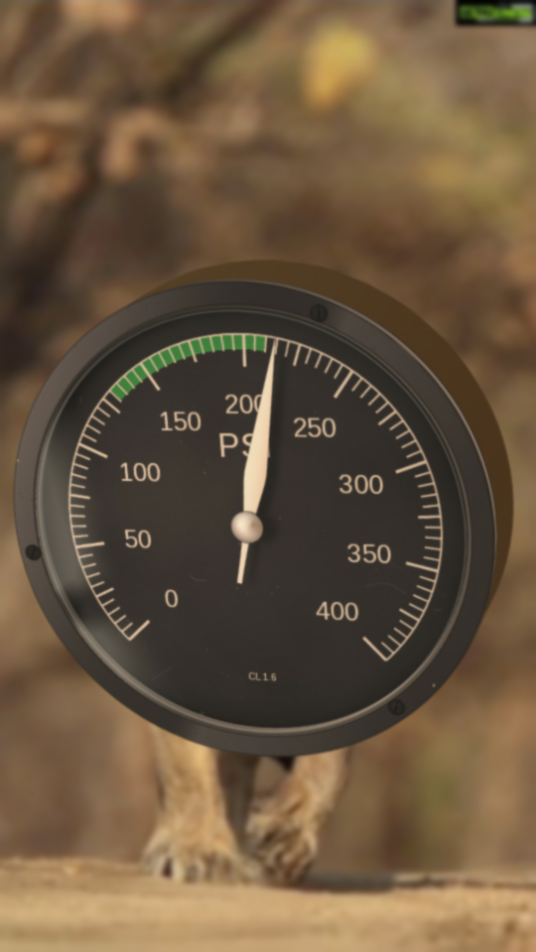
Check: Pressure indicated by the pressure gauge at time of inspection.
215 psi
